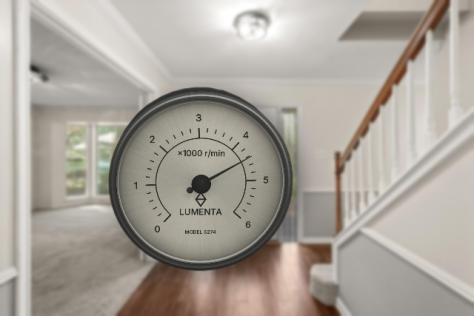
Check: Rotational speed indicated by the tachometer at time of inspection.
4400 rpm
